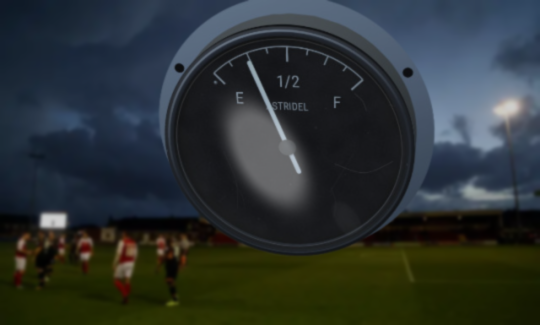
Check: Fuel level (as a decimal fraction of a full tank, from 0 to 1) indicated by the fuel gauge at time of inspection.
0.25
